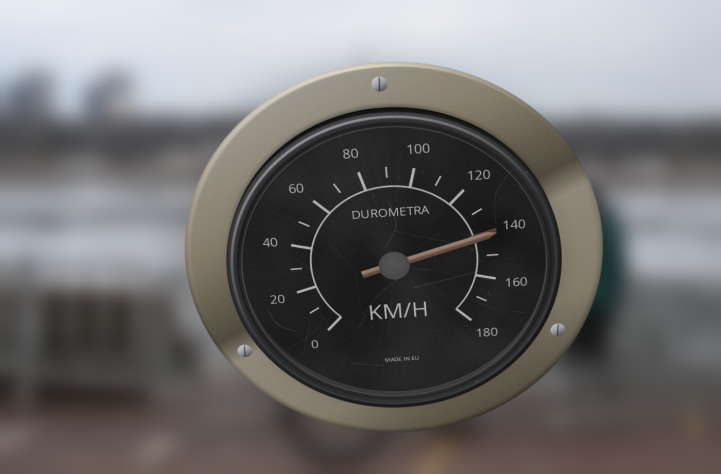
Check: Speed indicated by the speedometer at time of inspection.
140 km/h
